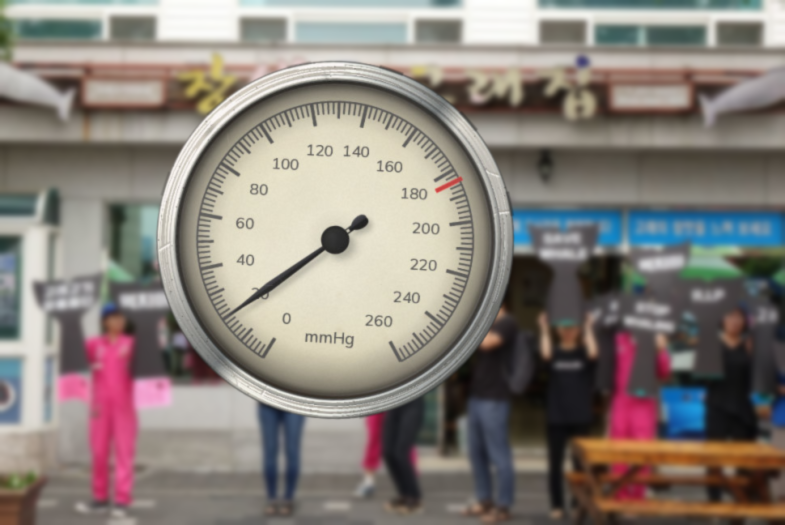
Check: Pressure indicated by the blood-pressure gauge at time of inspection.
20 mmHg
